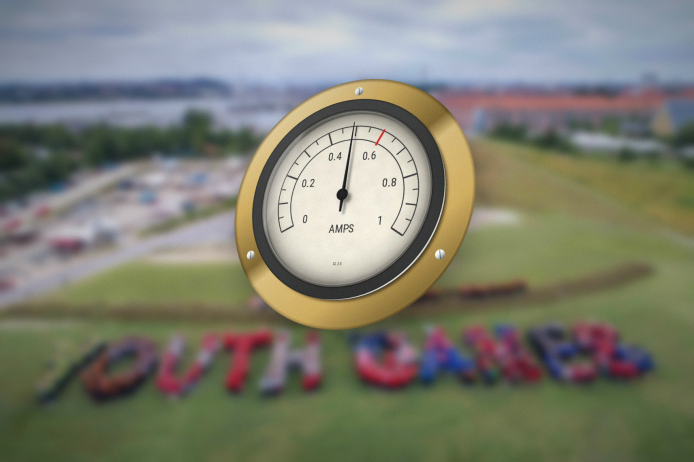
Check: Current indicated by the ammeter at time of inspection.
0.5 A
